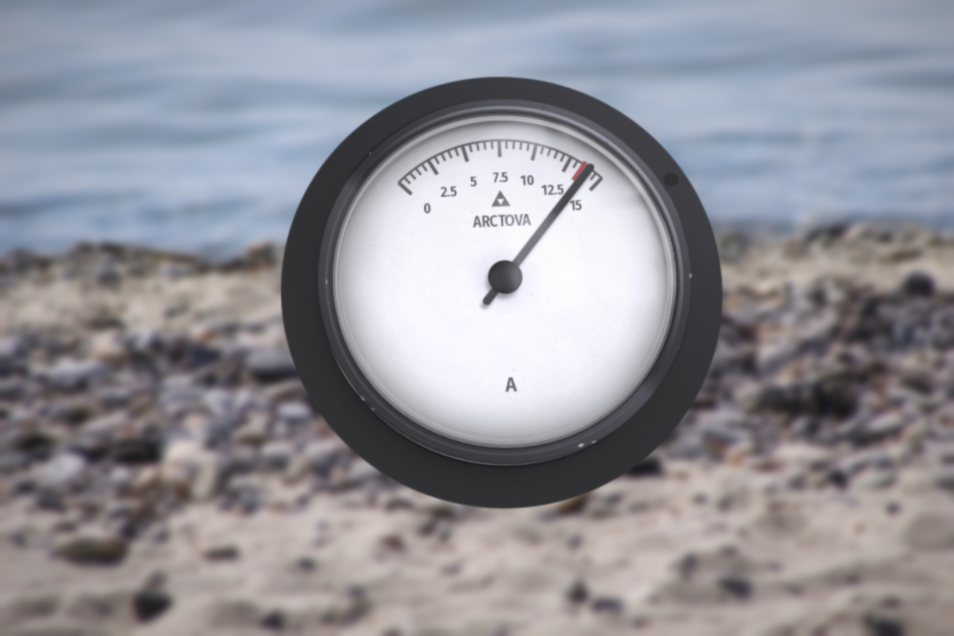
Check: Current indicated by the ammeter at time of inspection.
14 A
